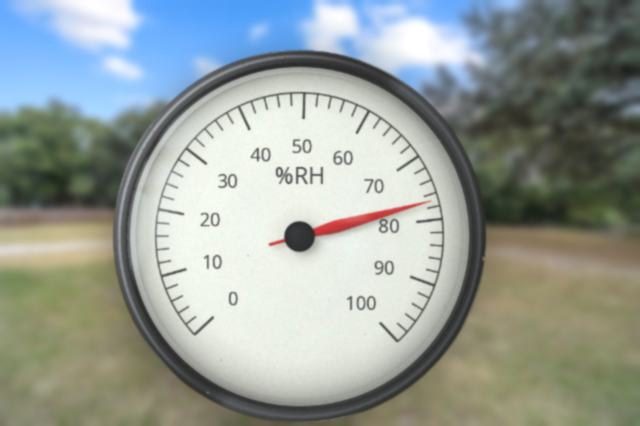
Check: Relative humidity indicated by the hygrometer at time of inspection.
77 %
